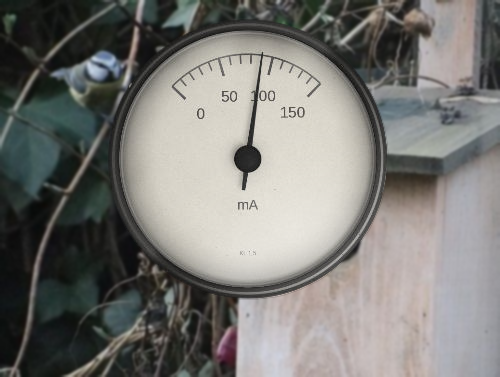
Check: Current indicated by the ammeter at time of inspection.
90 mA
